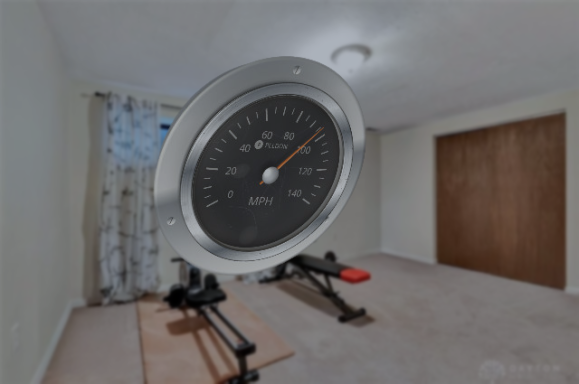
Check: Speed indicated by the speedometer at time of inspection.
95 mph
